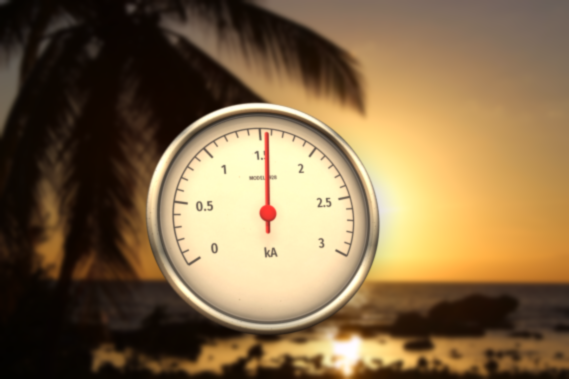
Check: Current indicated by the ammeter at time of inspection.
1.55 kA
